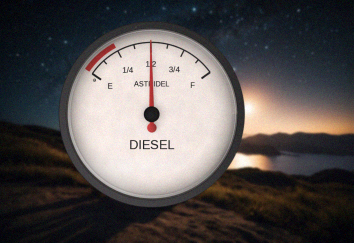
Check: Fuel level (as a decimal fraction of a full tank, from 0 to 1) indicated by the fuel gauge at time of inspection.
0.5
